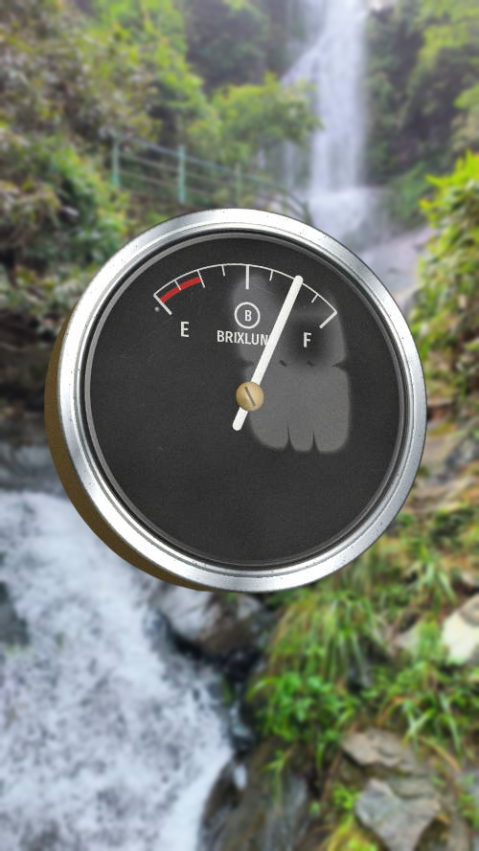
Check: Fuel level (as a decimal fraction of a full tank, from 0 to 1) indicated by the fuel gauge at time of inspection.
0.75
